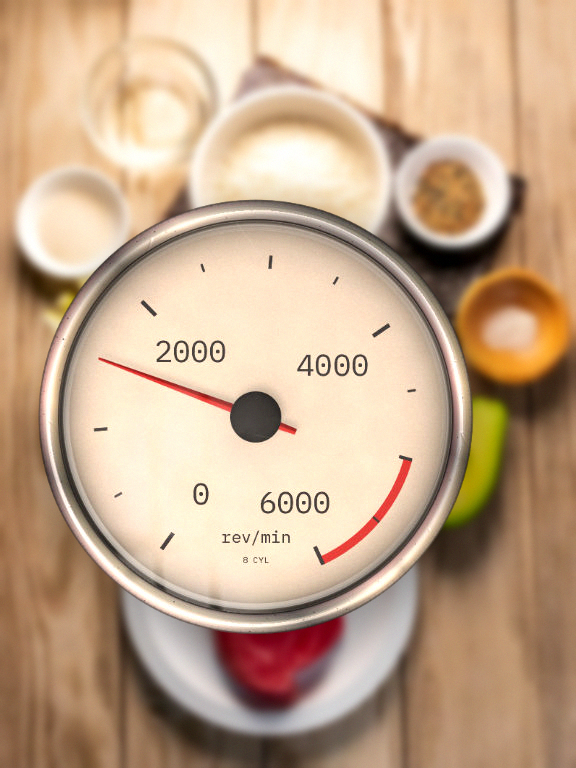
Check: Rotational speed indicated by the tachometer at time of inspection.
1500 rpm
